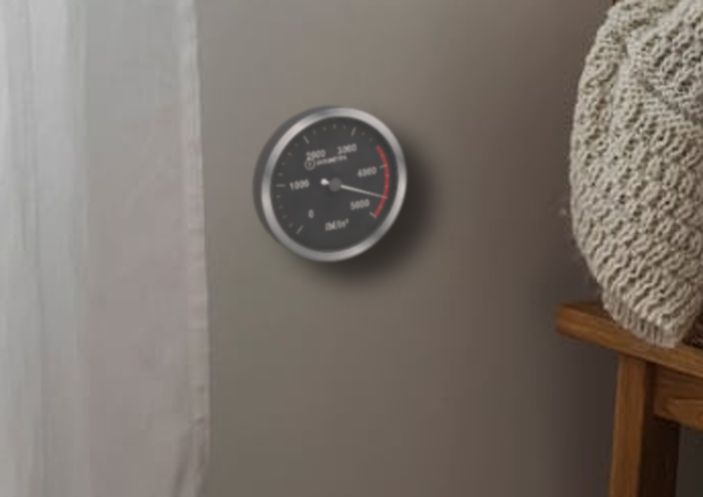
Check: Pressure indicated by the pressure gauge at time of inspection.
4600 psi
